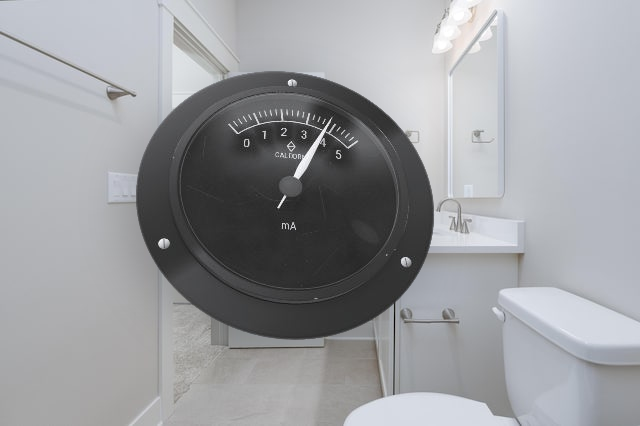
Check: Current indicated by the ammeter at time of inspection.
3.8 mA
